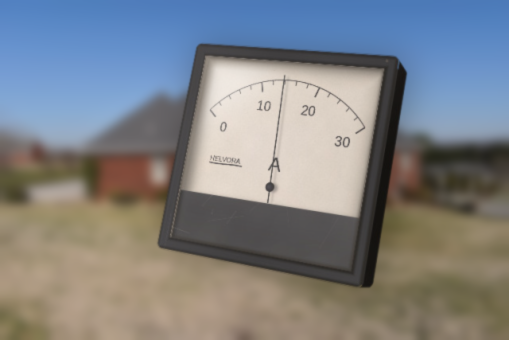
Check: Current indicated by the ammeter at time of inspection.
14 A
